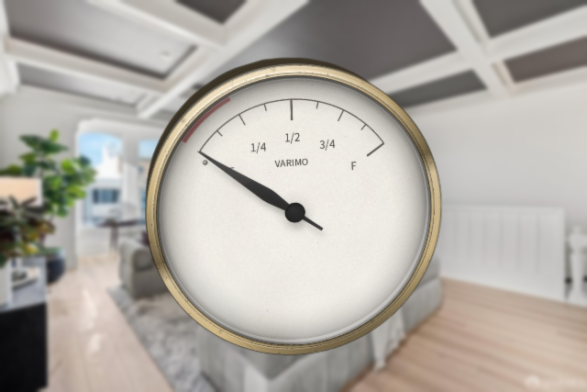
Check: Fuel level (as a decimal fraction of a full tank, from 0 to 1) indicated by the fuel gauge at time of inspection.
0
